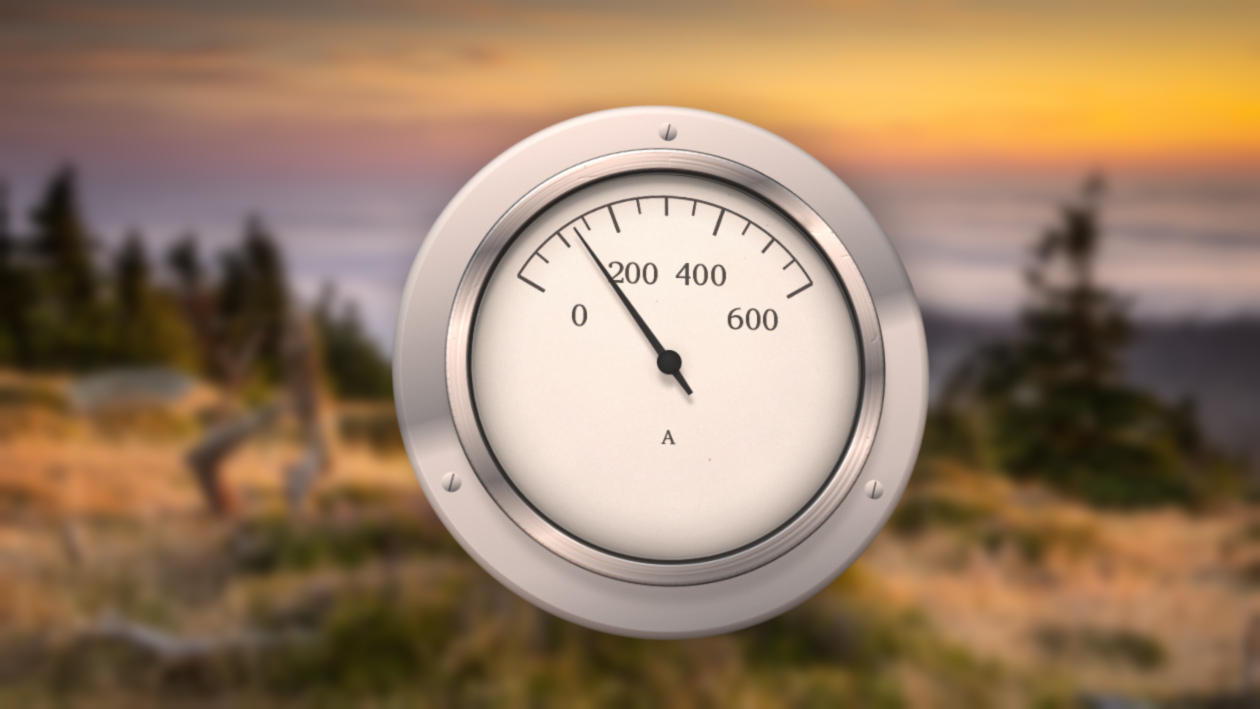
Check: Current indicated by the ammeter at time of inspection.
125 A
